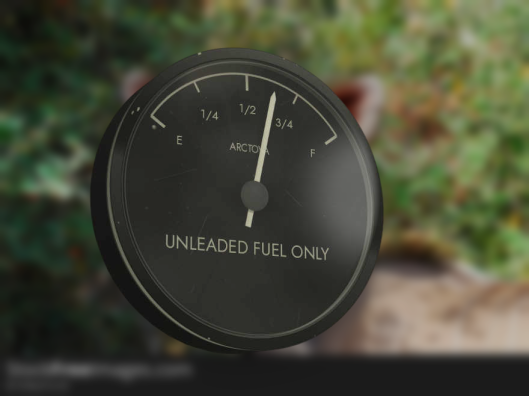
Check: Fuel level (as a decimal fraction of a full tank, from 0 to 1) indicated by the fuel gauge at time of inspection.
0.625
